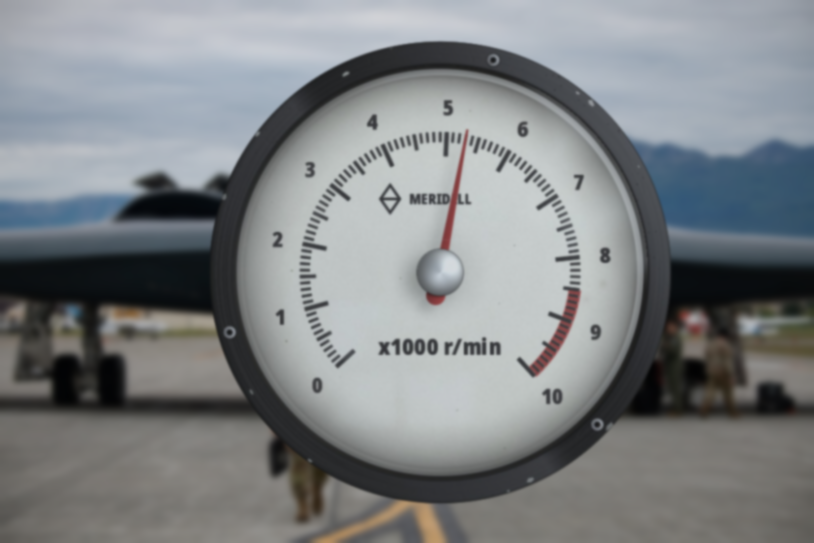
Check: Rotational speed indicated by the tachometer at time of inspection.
5300 rpm
